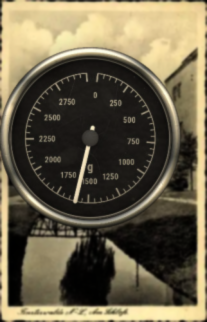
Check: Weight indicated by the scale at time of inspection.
1600 g
